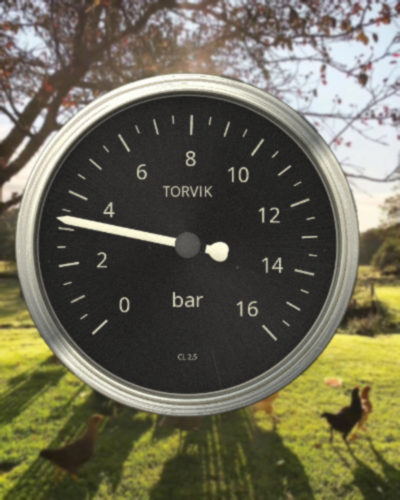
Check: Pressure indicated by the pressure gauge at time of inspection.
3.25 bar
